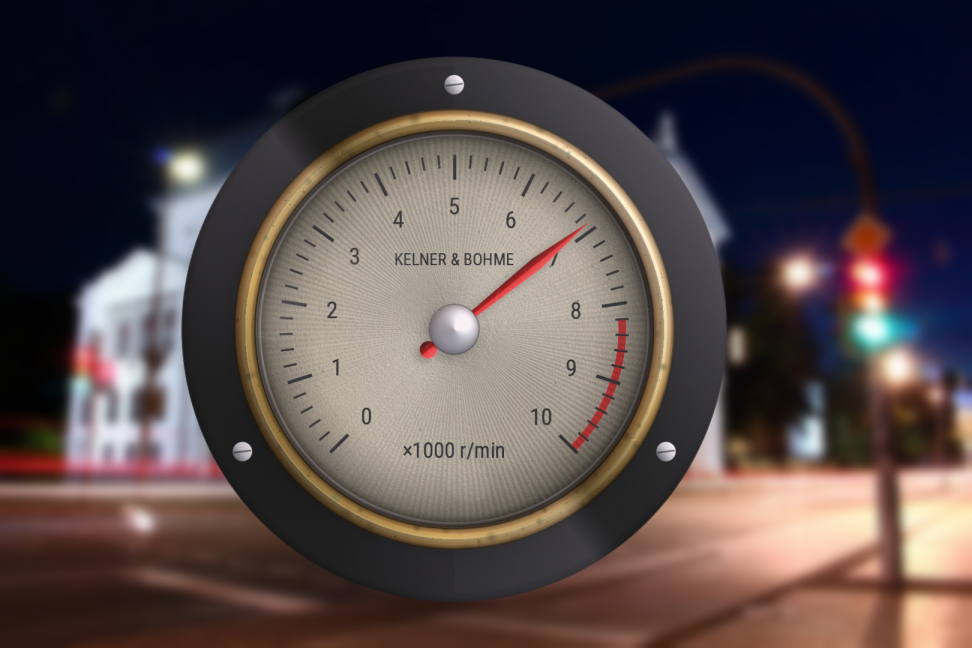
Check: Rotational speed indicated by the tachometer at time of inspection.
6900 rpm
